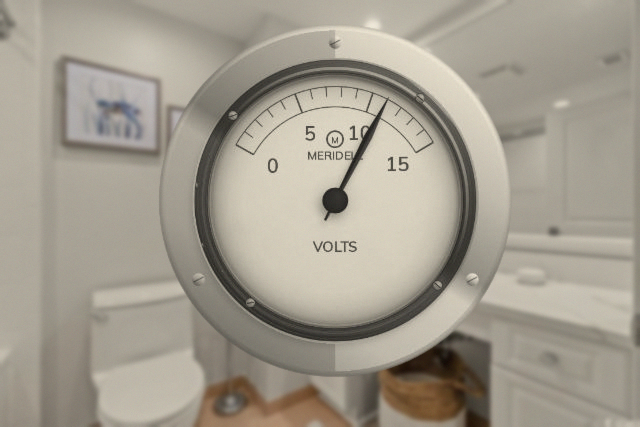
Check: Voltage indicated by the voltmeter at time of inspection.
11 V
